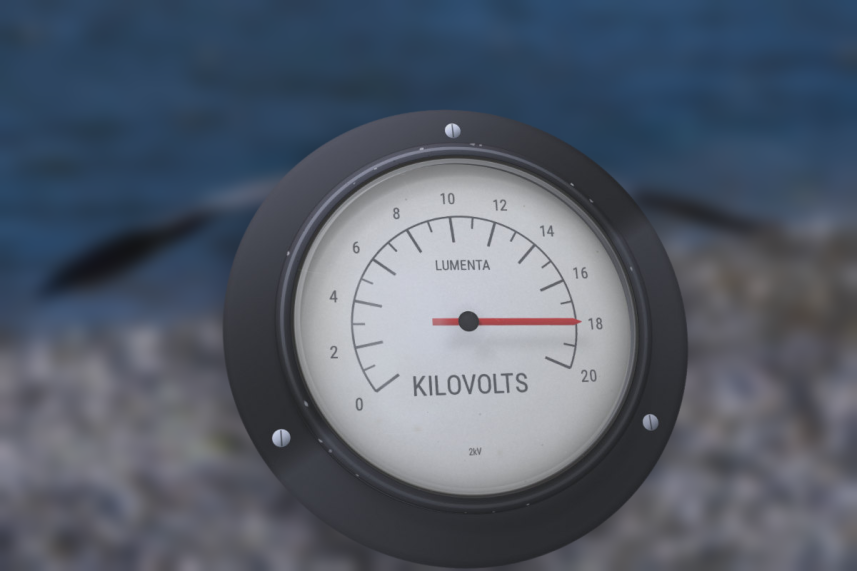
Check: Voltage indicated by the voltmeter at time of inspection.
18 kV
